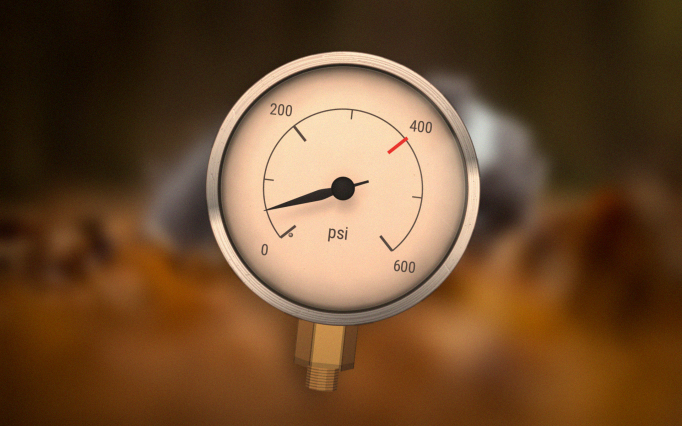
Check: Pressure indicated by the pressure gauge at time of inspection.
50 psi
